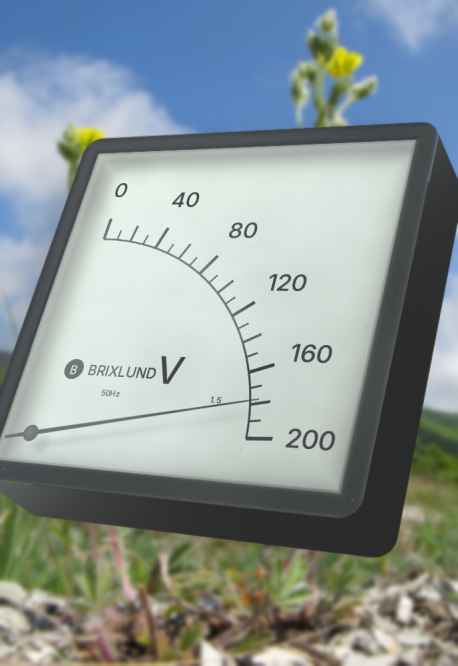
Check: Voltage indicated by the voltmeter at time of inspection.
180 V
